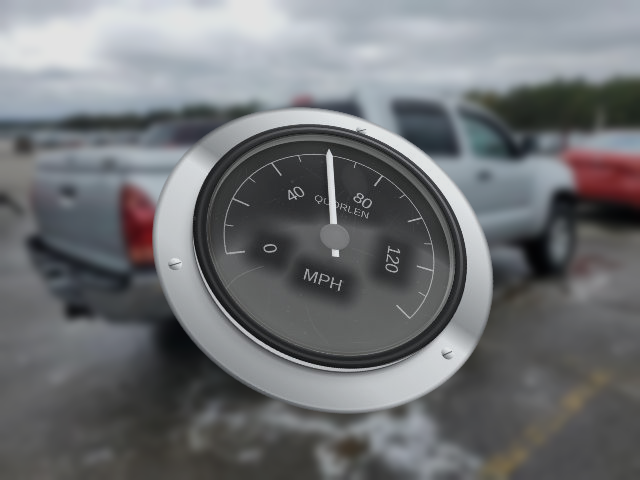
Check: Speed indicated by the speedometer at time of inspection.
60 mph
